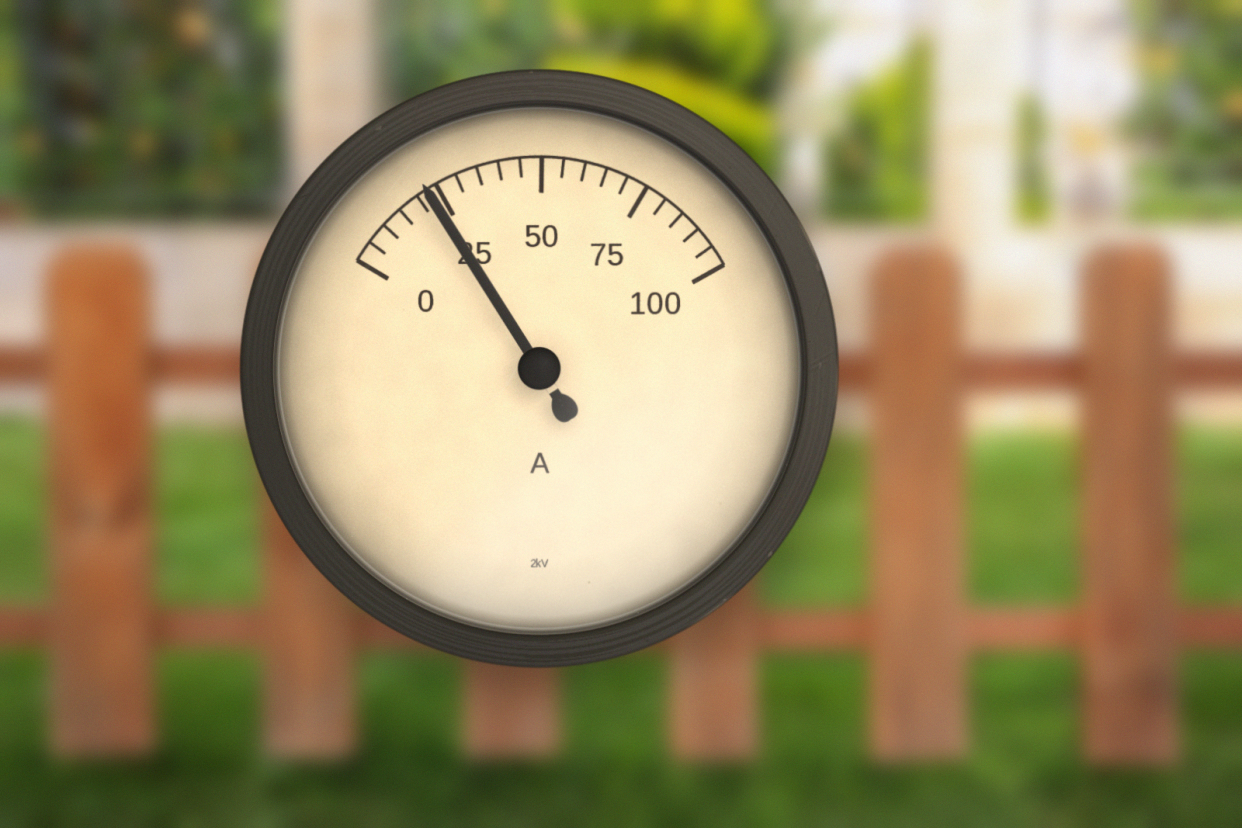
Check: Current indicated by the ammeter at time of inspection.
22.5 A
